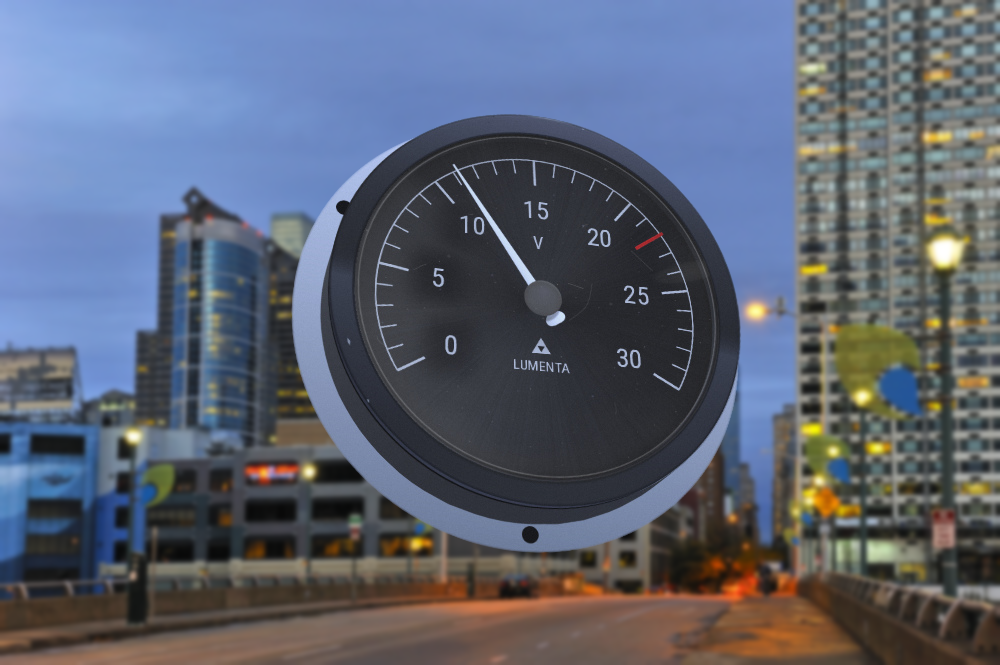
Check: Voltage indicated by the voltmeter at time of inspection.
11 V
